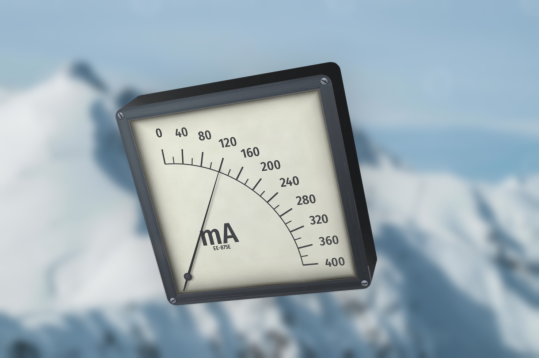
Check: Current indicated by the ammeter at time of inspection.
120 mA
